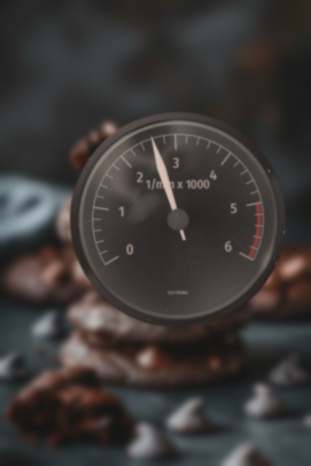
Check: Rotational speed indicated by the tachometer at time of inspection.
2600 rpm
